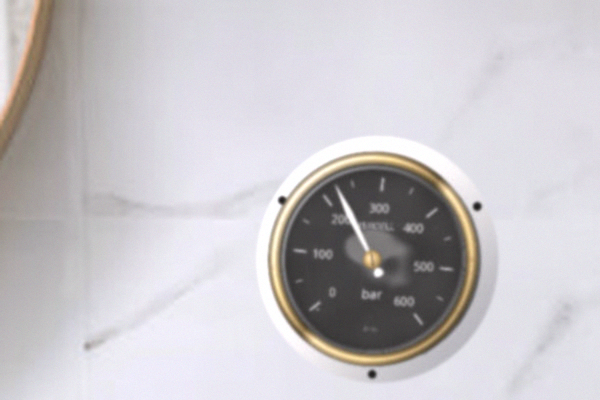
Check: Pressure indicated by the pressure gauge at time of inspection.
225 bar
